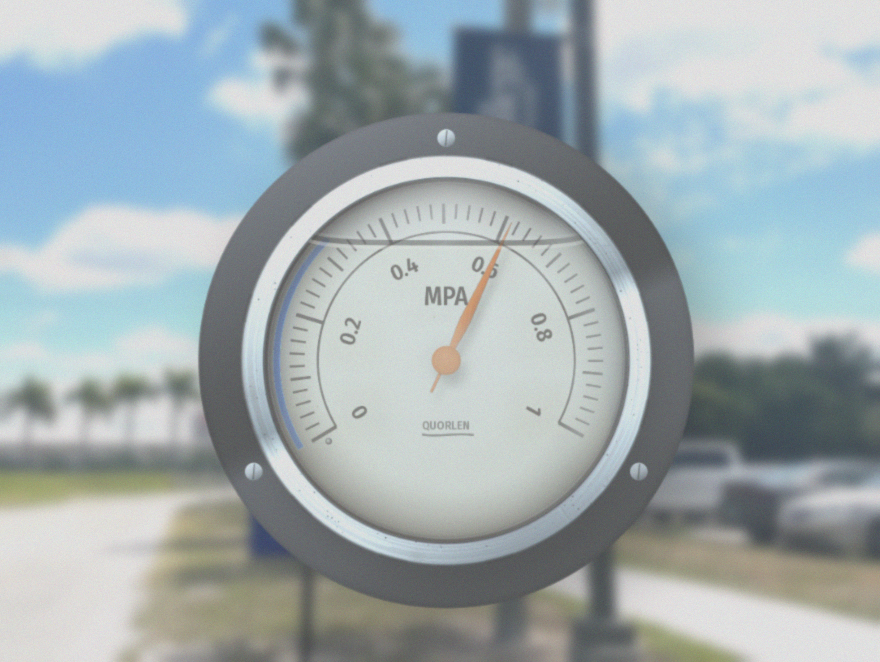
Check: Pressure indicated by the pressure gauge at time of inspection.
0.61 MPa
